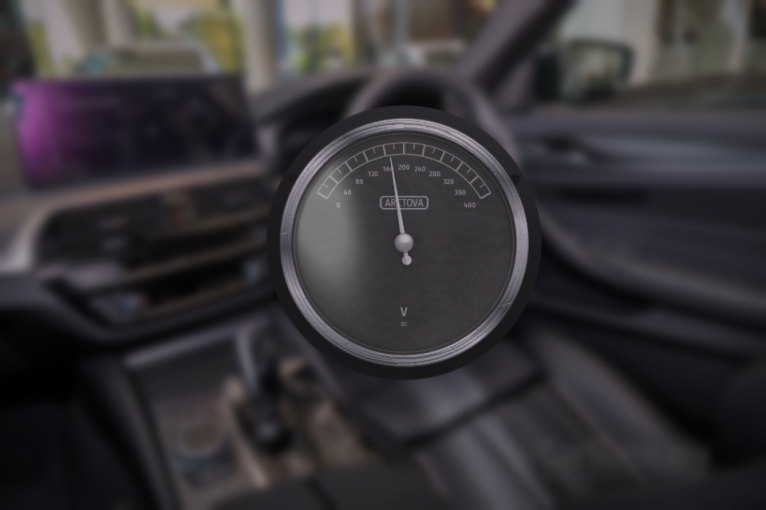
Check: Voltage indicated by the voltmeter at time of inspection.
170 V
